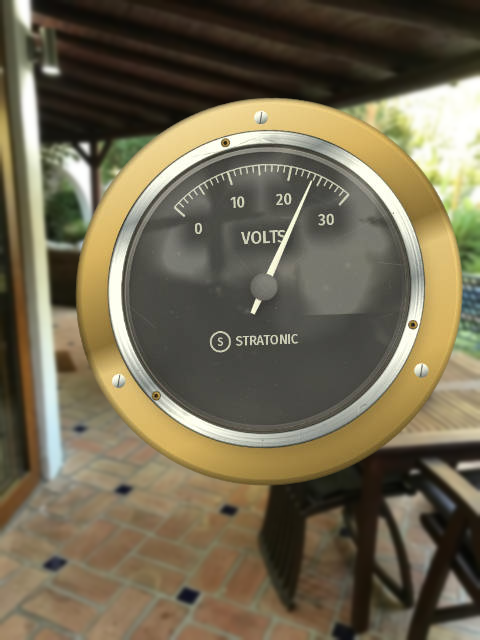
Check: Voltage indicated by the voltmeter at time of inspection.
24 V
